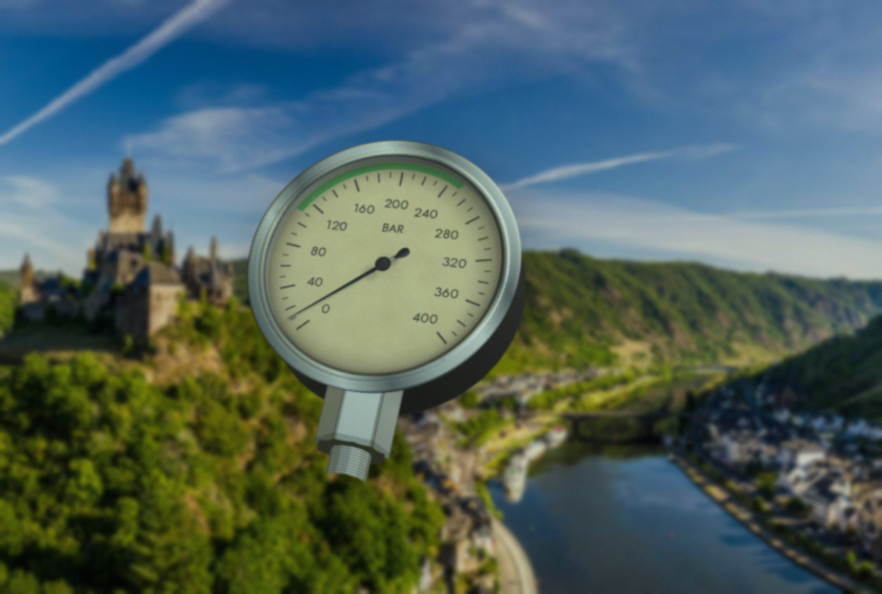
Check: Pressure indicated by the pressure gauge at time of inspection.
10 bar
